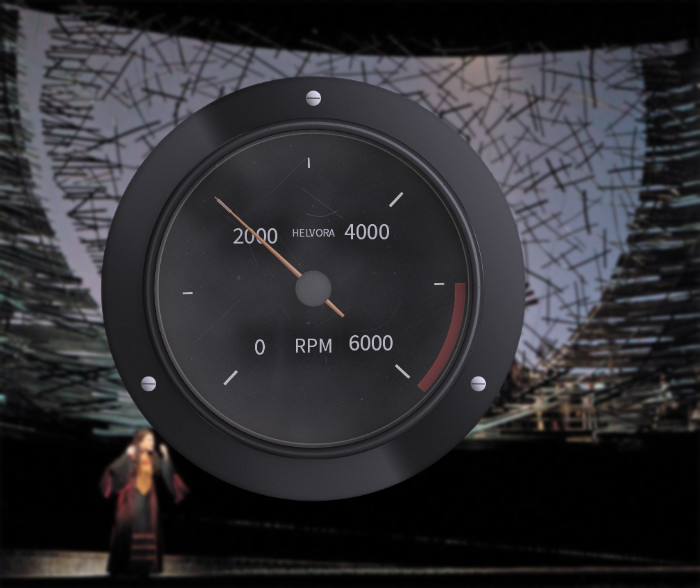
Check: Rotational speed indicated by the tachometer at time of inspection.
2000 rpm
